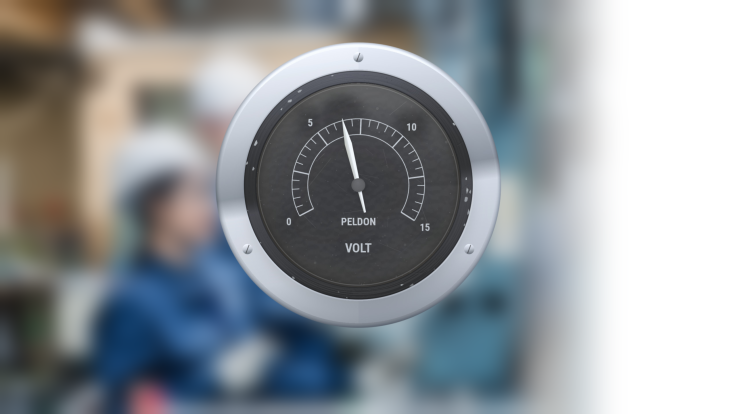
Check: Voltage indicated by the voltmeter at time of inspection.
6.5 V
